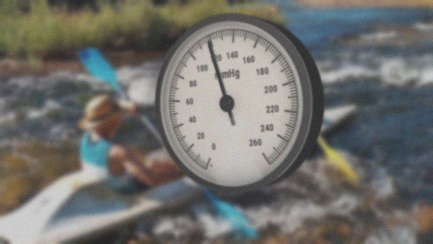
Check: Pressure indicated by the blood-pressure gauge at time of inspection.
120 mmHg
